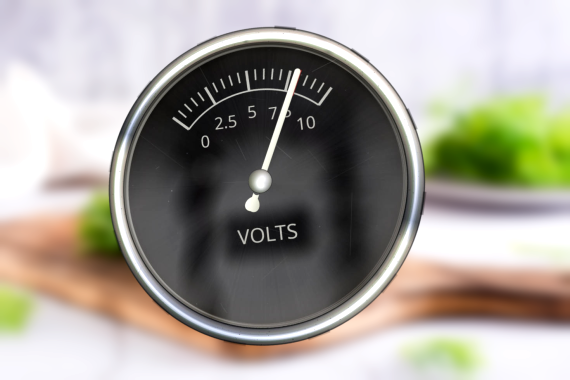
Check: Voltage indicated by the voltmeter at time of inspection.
8 V
